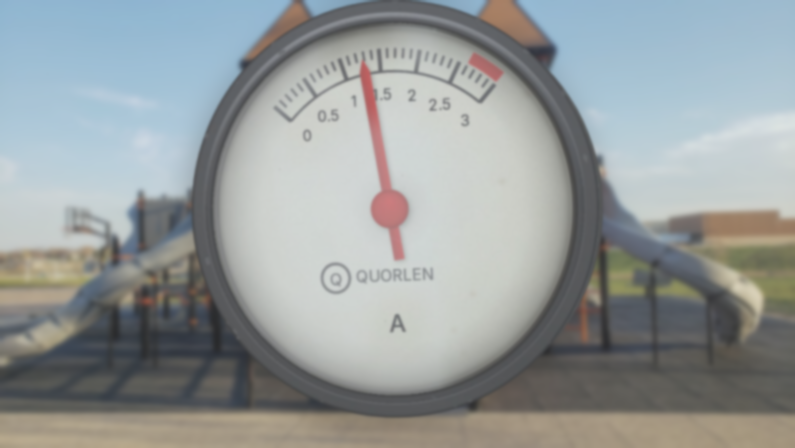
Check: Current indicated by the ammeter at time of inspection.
1.3 A
